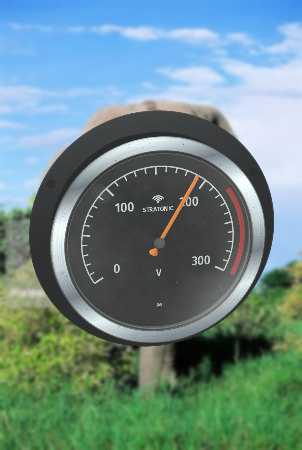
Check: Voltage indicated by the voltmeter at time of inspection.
190 V
